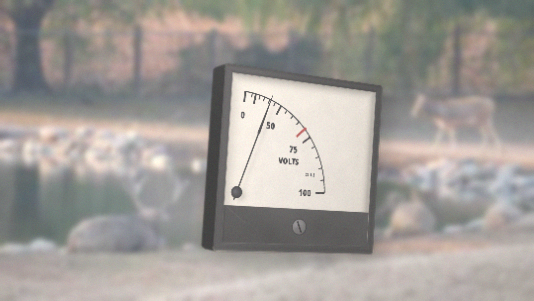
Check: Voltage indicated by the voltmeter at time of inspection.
40 V
